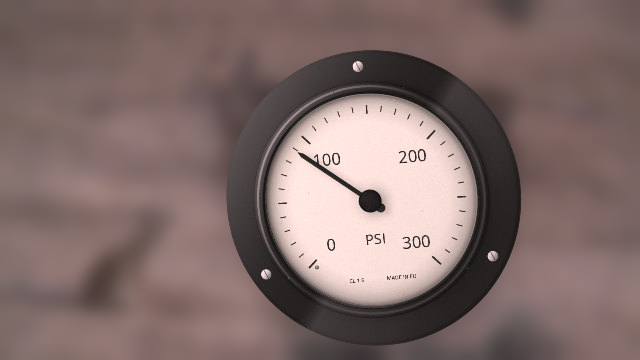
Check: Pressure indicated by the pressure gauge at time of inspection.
90 psi
